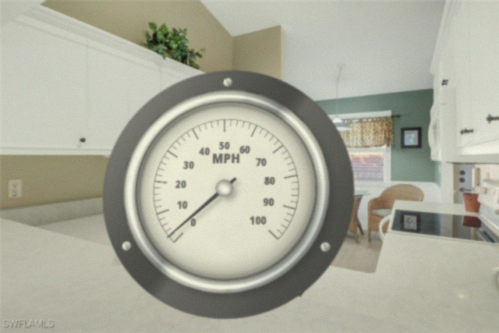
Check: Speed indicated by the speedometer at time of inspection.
2 mph
